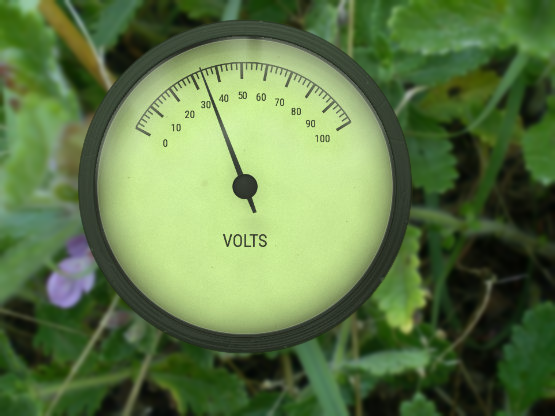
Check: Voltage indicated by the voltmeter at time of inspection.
34 V
